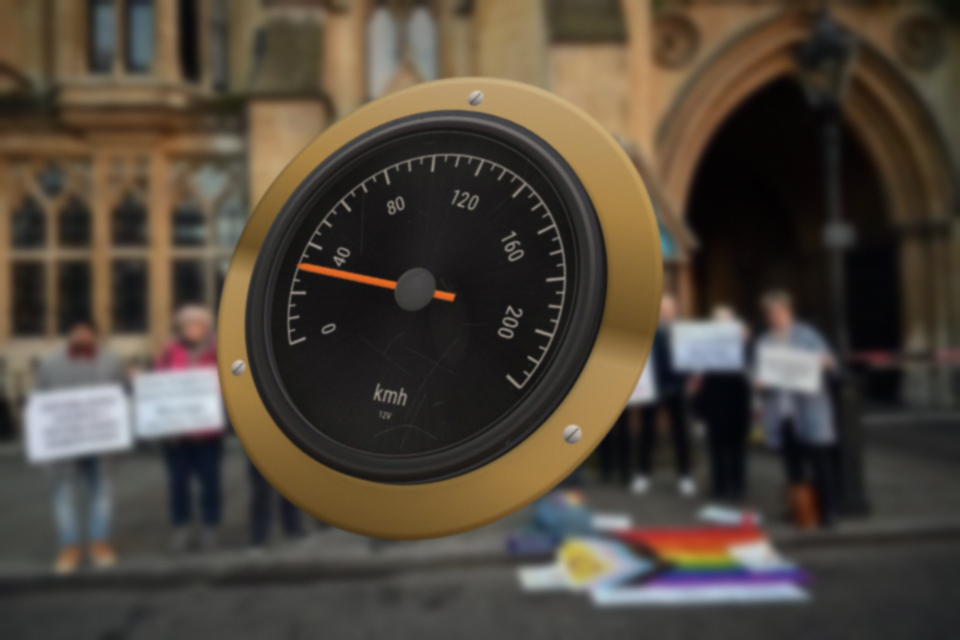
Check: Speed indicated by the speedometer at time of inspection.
30 km/h
